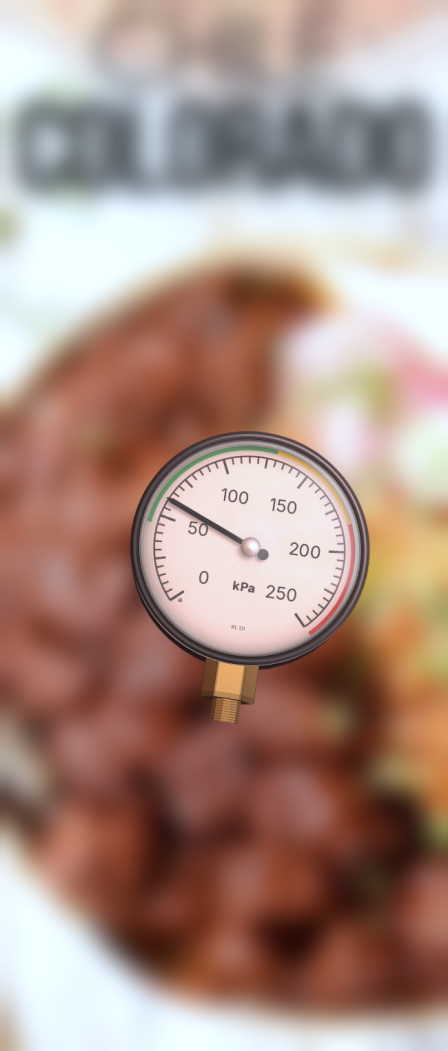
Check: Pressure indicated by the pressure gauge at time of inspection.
60 kPa
